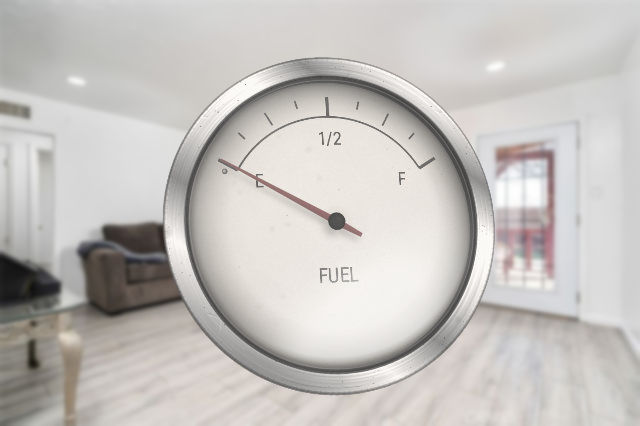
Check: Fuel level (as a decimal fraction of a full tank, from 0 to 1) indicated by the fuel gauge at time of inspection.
0
